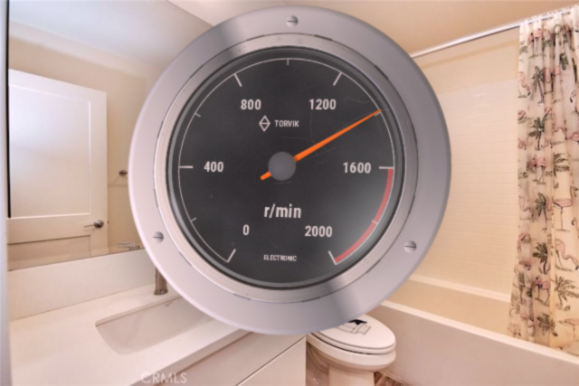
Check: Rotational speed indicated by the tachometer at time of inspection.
1400 rpm
